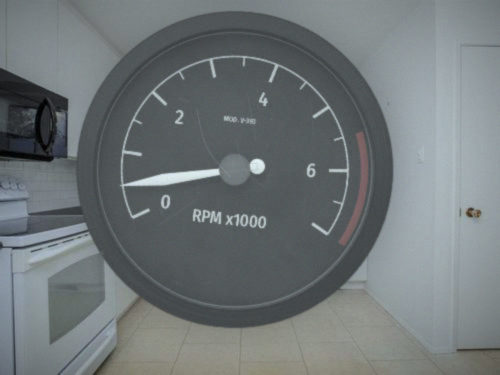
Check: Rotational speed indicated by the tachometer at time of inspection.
500 rpm
